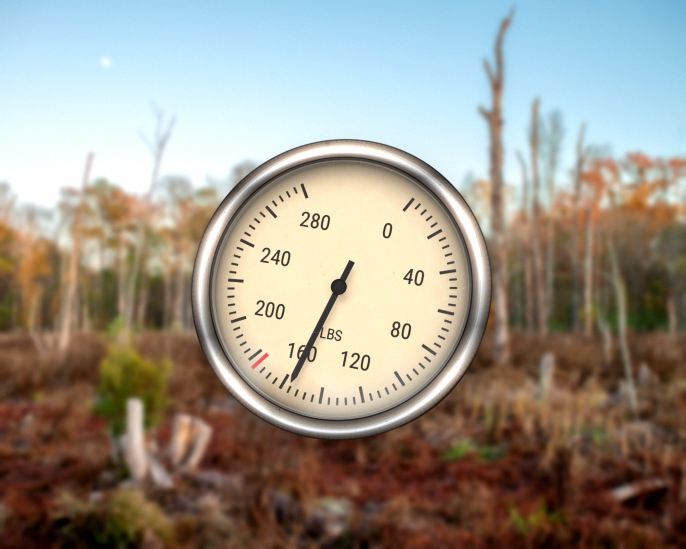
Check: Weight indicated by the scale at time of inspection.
156 lb
